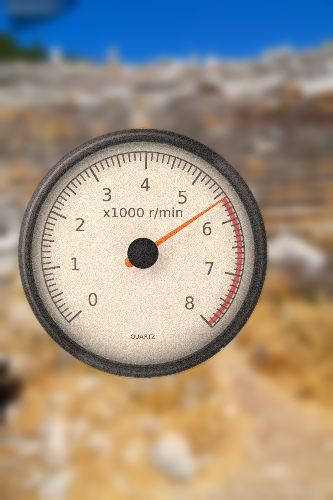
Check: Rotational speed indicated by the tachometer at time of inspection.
5600 rpm
